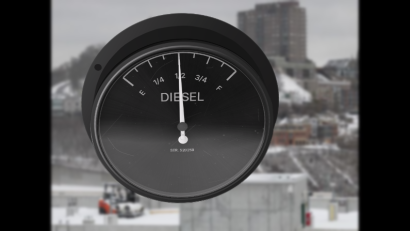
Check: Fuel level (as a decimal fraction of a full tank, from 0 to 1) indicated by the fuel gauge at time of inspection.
0.5
